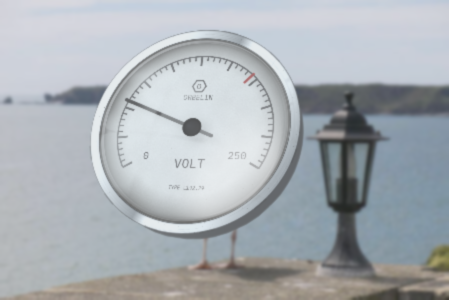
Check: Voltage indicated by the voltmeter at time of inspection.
55 V
